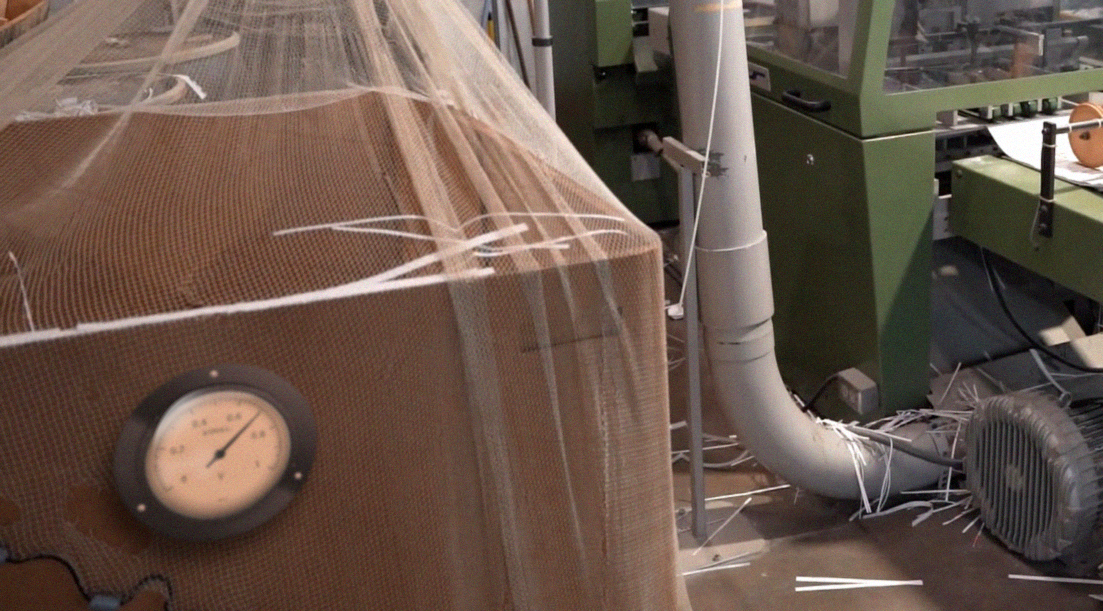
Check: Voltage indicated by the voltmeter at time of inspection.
0.7 V
